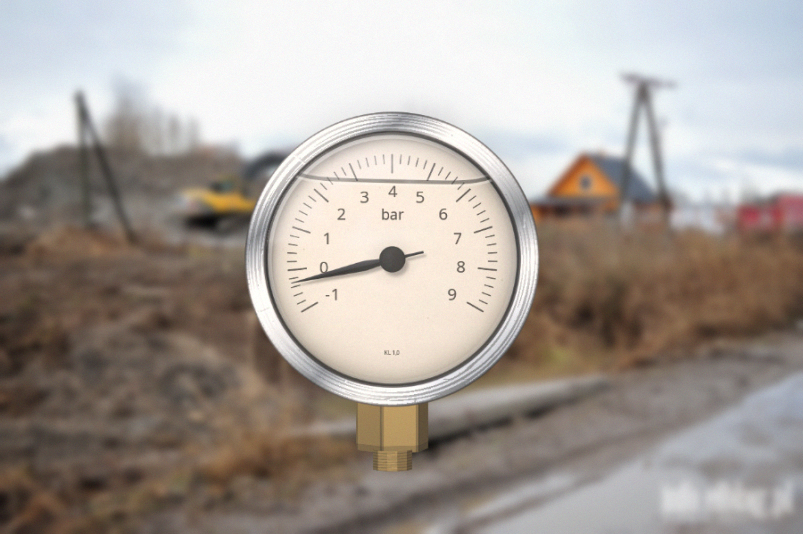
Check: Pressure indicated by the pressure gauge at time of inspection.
-0.3 bar
